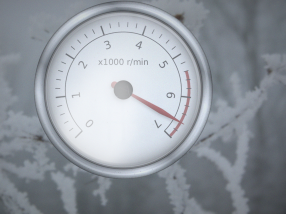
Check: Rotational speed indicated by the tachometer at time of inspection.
6600 rpm
